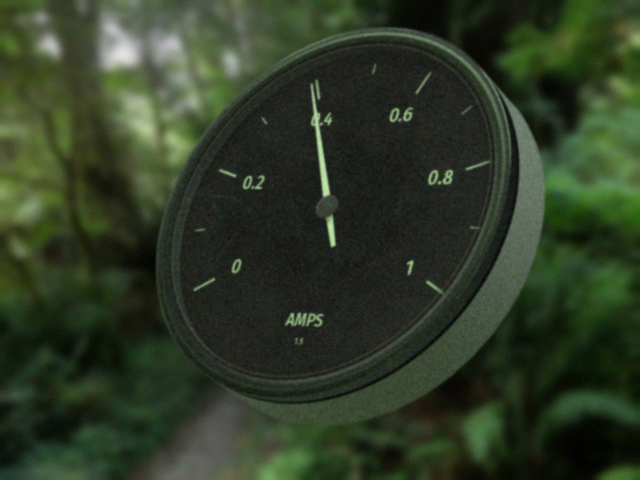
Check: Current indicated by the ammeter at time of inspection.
0.4 A
